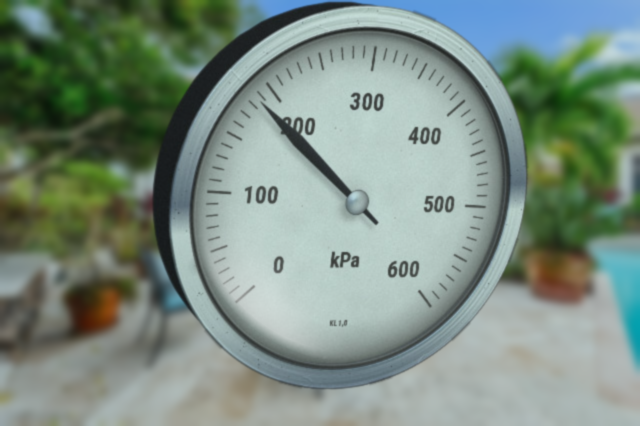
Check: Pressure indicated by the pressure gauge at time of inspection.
185 kPa
